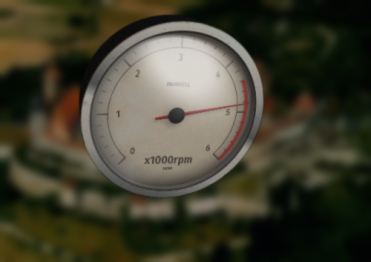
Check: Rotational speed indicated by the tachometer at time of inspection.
4800 rpm
